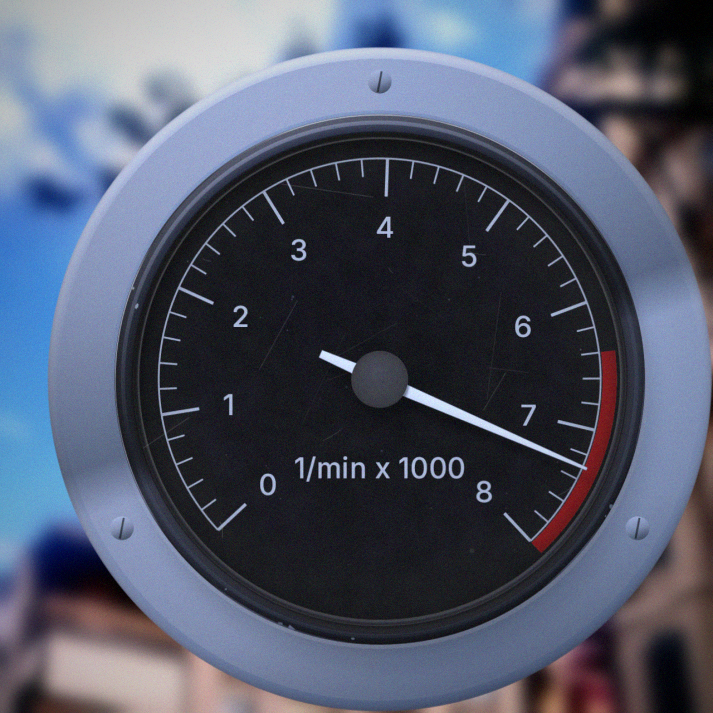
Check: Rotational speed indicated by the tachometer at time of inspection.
7300 rpm
